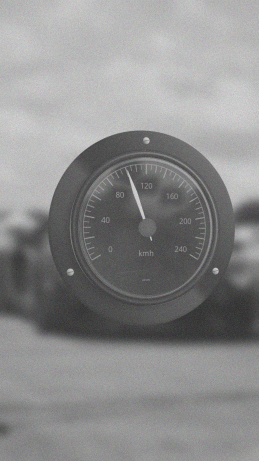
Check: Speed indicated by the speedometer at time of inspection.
100 km/h
